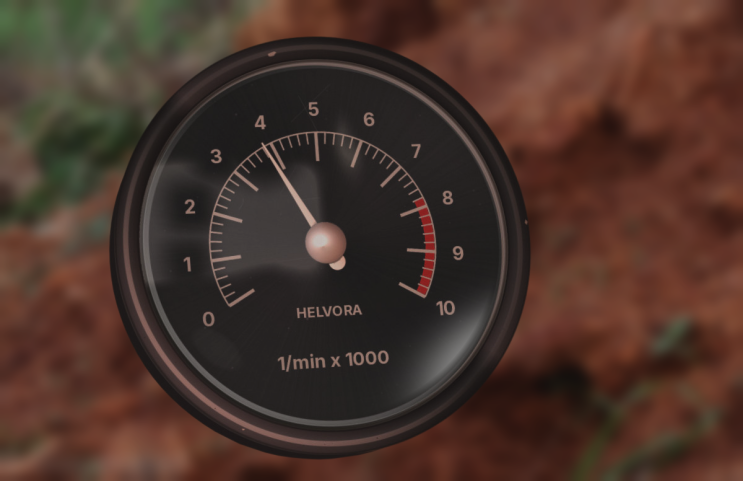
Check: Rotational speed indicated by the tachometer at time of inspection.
3800 rpm
